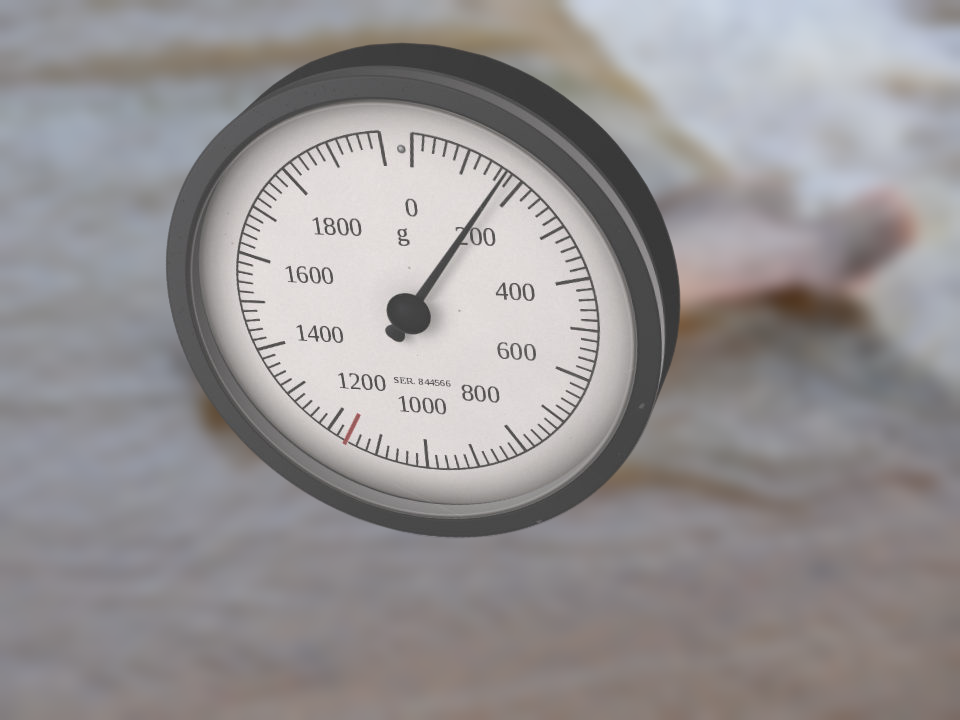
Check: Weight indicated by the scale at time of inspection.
170 g
